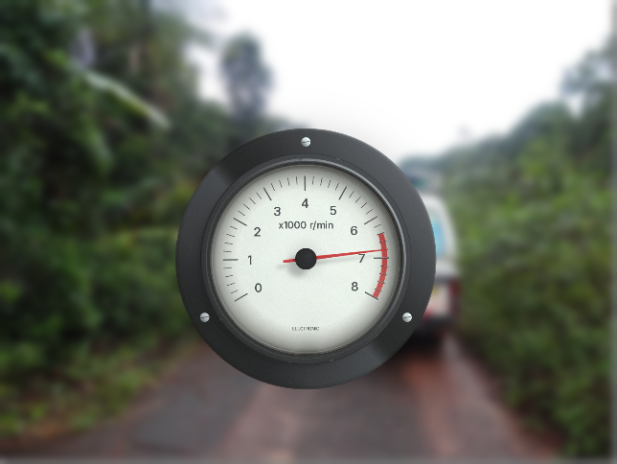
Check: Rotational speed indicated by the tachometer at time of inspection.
6800 rpm
